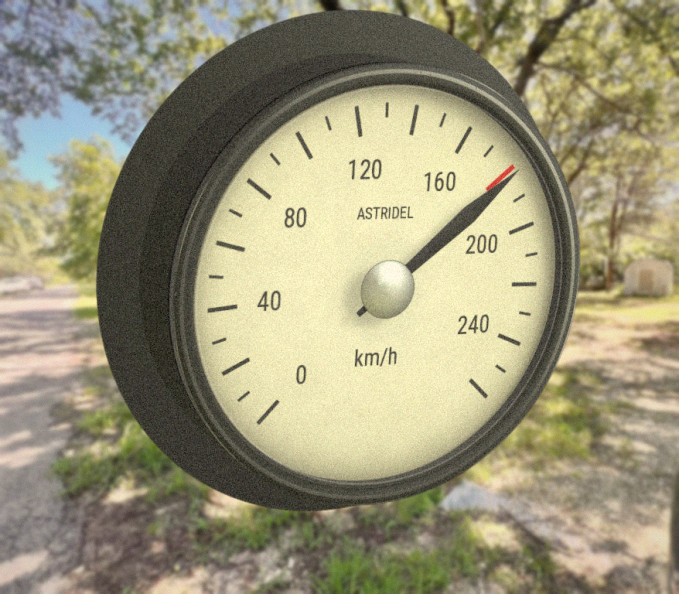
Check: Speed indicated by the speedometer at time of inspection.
180 km/h
